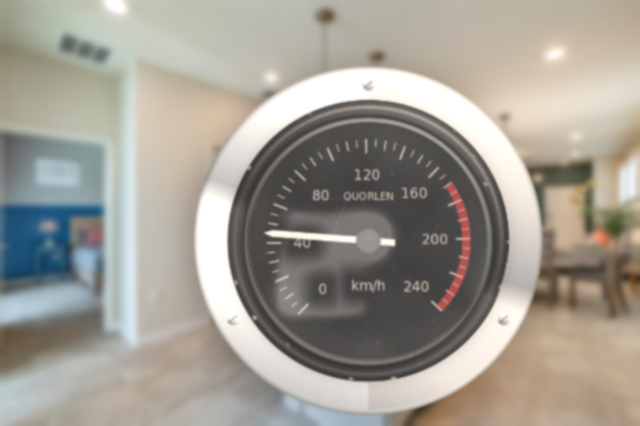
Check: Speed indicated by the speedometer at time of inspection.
45 km/h
